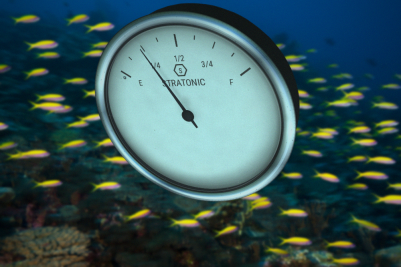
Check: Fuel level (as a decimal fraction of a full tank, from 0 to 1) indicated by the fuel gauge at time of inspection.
0.25
